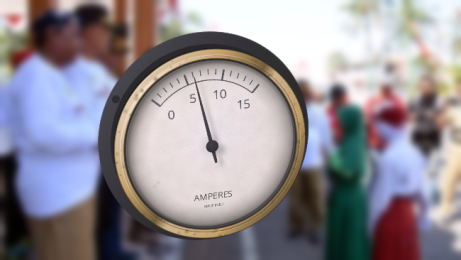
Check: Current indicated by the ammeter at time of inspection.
6 A
